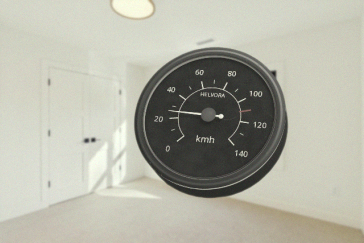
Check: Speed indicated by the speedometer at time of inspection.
25 km/h
